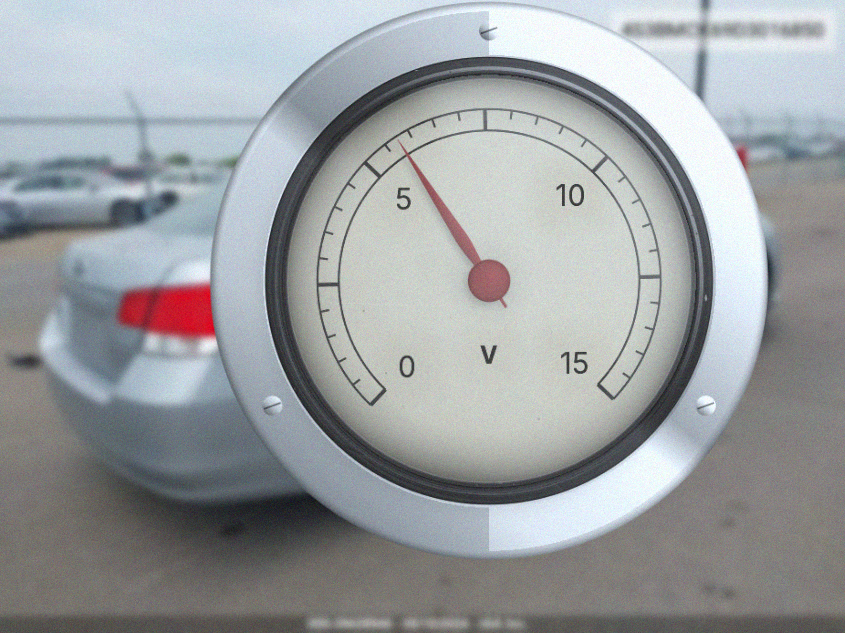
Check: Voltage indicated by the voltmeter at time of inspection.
5.75 V
